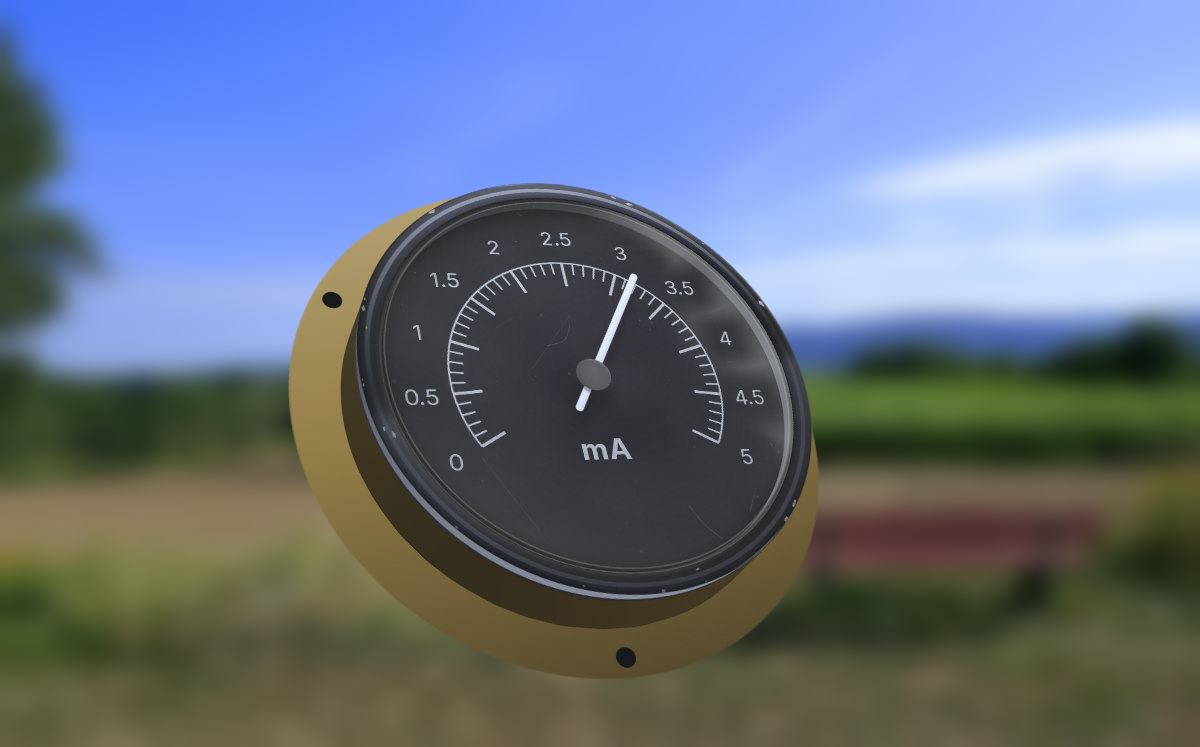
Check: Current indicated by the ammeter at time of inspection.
3.15 mA
